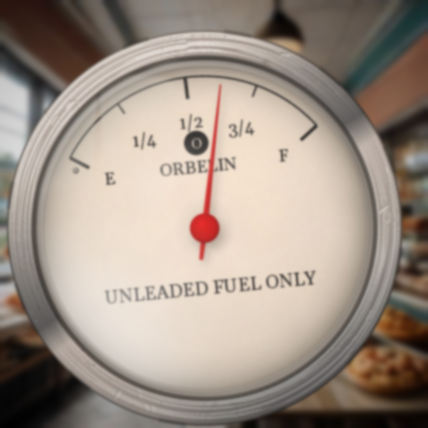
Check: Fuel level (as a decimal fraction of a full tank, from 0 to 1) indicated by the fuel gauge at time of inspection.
0.625
